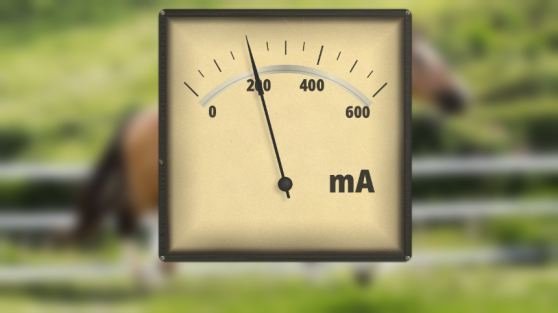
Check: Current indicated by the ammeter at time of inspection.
200 mA
